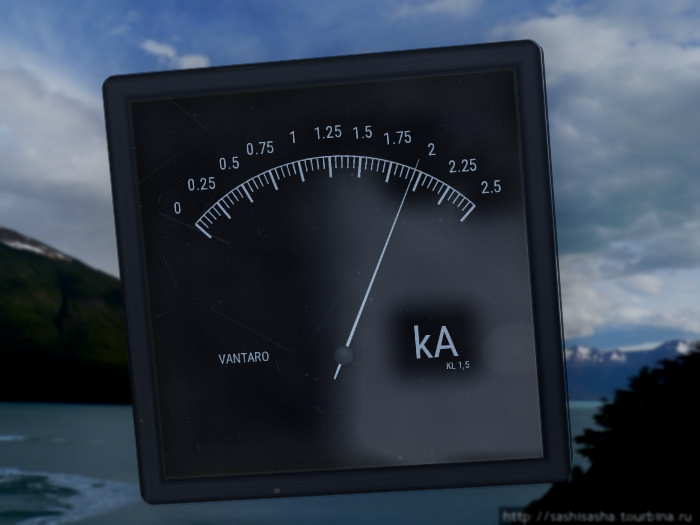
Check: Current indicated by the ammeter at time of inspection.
1.95 kA
